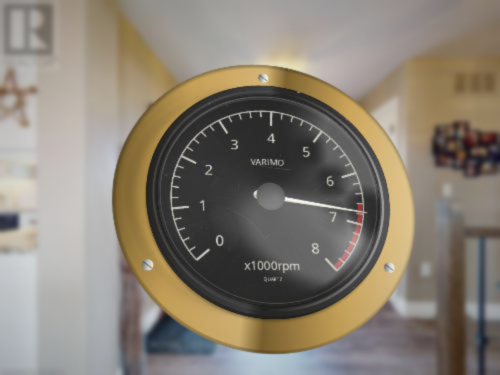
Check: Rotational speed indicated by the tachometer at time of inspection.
6800 rpm
